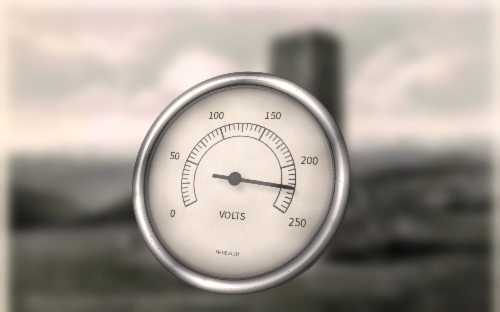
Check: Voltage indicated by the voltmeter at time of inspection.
225 V
